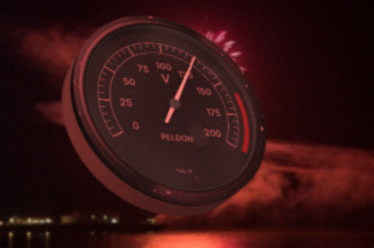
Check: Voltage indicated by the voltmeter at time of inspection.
125 V
